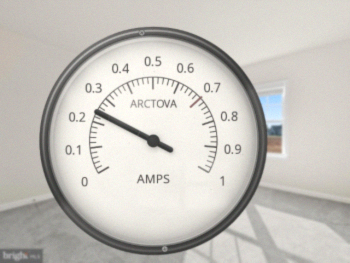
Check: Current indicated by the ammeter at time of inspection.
0.24 A
